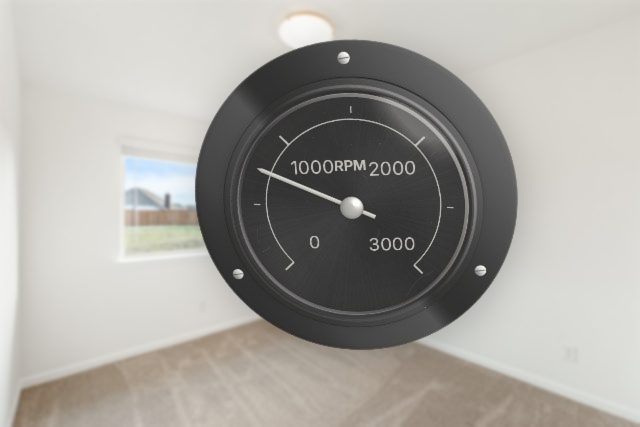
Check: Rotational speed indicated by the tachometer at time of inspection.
750 rpm
